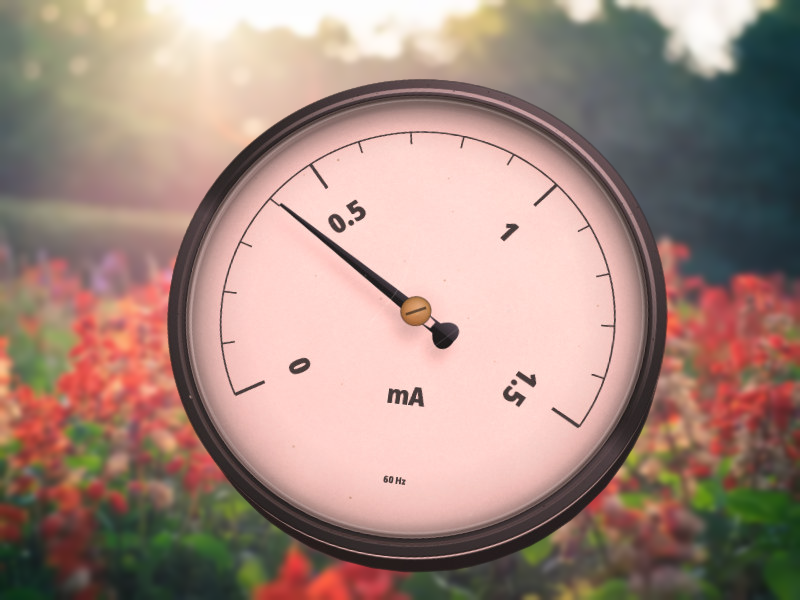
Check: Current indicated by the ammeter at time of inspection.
0.4 mA
